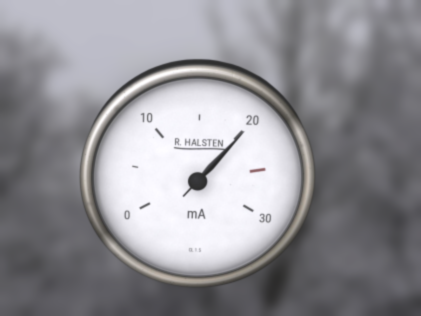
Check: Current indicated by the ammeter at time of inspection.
20 mA
